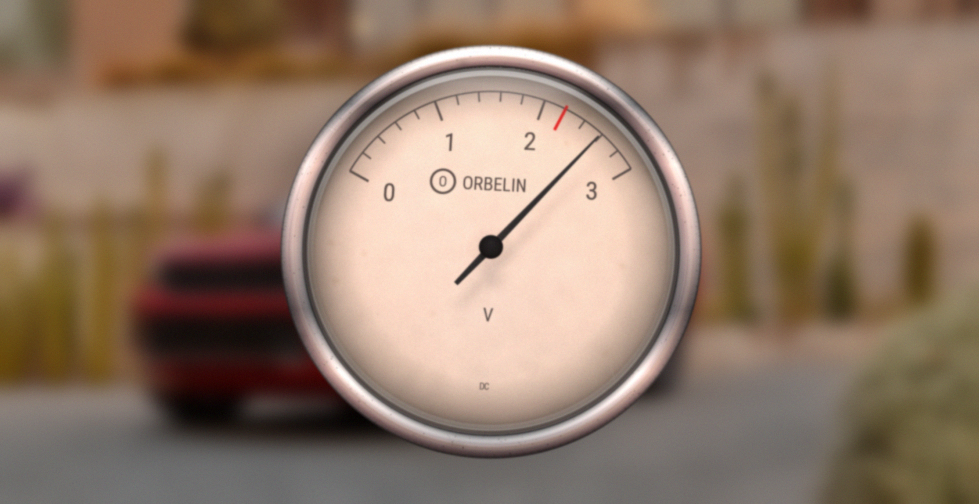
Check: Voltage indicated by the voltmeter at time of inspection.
2.6 V
